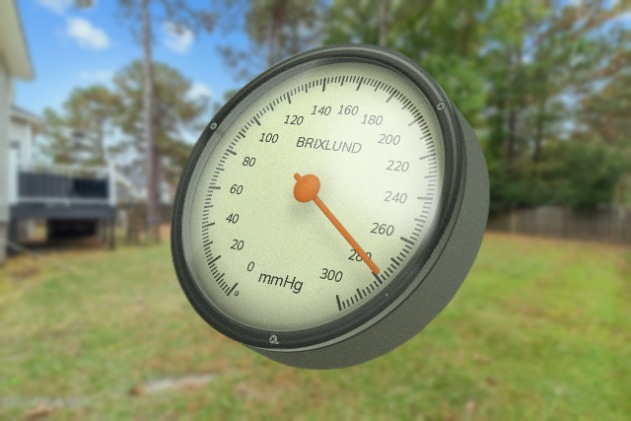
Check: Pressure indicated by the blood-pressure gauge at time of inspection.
278 mmHg
